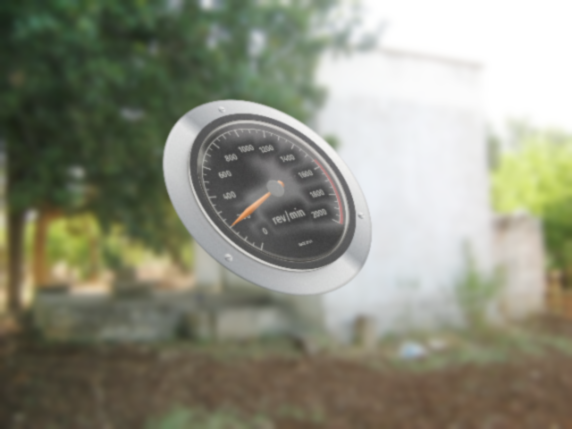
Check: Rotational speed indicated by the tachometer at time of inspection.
200 rpm
